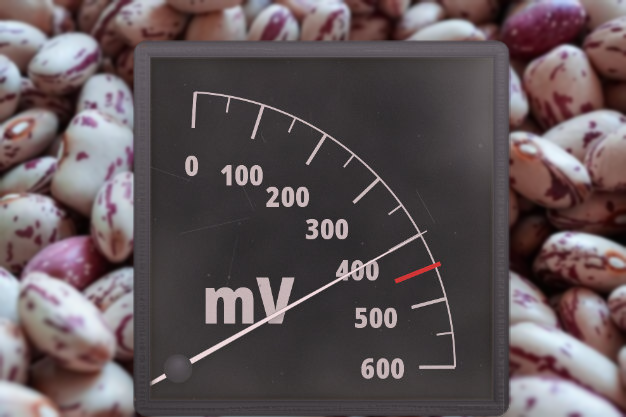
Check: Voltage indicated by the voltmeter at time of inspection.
400 mV
